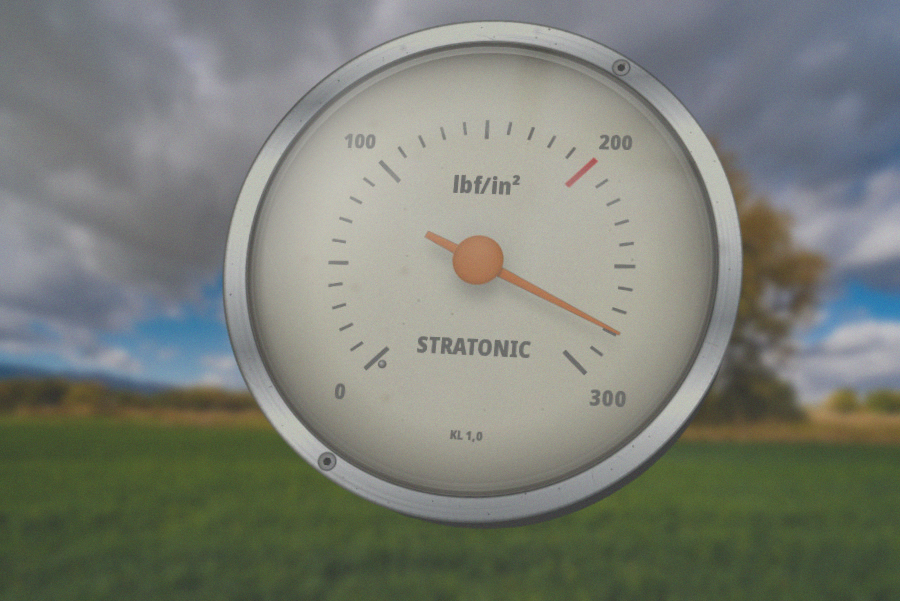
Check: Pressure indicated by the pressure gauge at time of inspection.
280 psi
